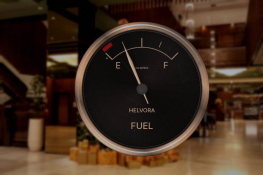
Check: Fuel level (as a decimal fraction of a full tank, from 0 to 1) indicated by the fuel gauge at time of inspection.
0.25
